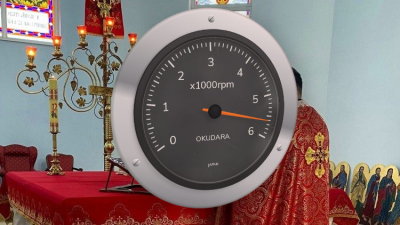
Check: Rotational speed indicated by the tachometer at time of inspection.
5600 rpm
